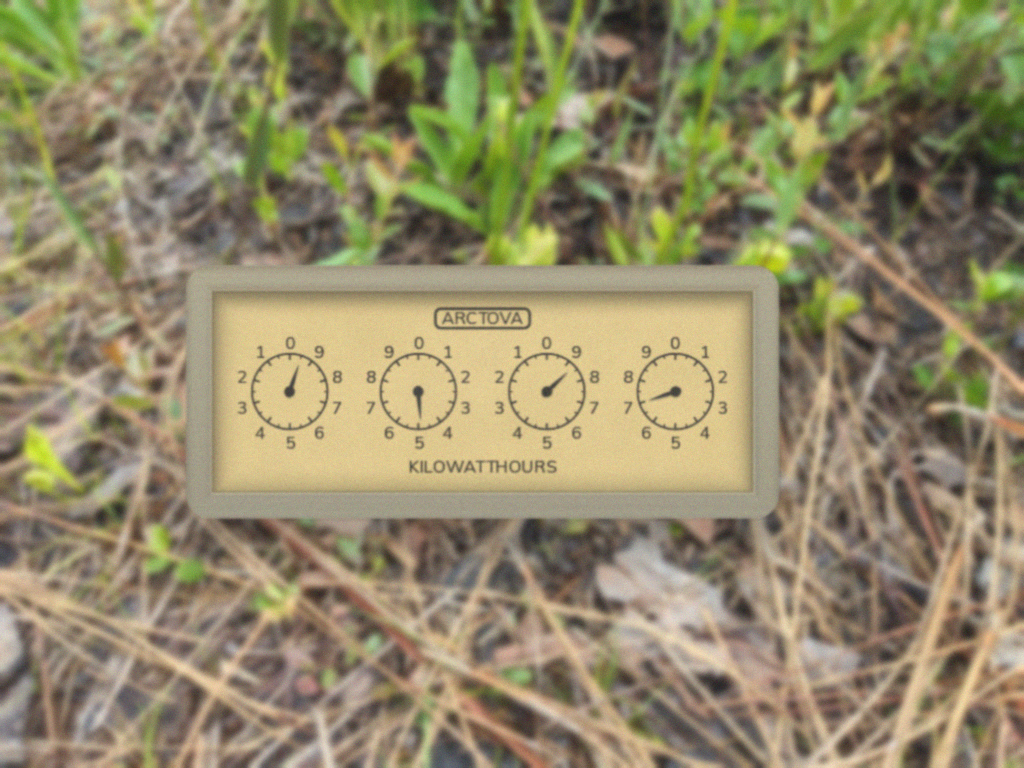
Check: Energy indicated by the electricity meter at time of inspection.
9487 kWh
